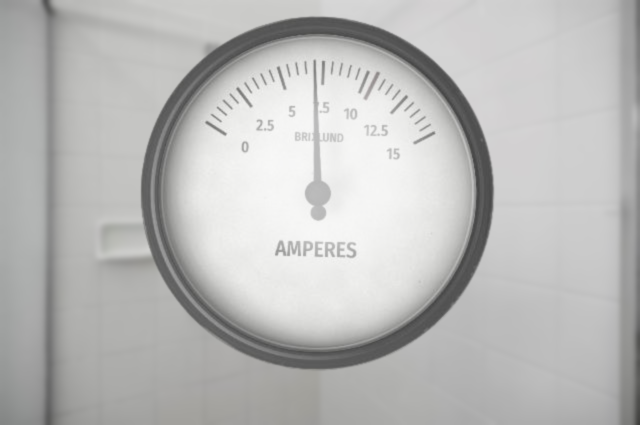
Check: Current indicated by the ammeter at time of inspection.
7 A
